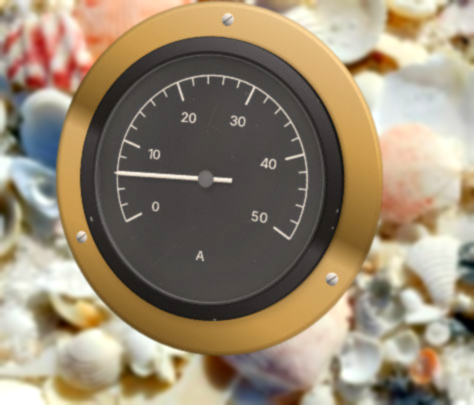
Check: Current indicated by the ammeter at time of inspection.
6 A
